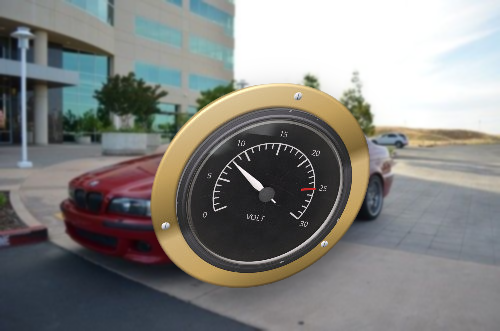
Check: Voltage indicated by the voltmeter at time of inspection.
8 V
